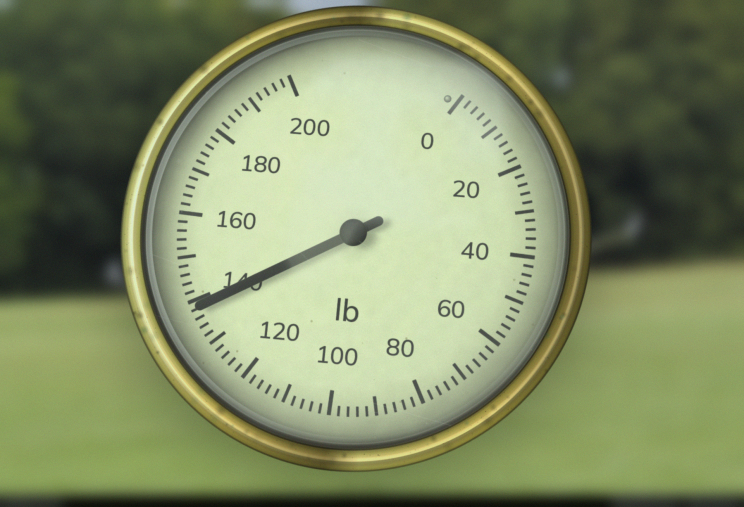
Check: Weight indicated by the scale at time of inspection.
138 lb
